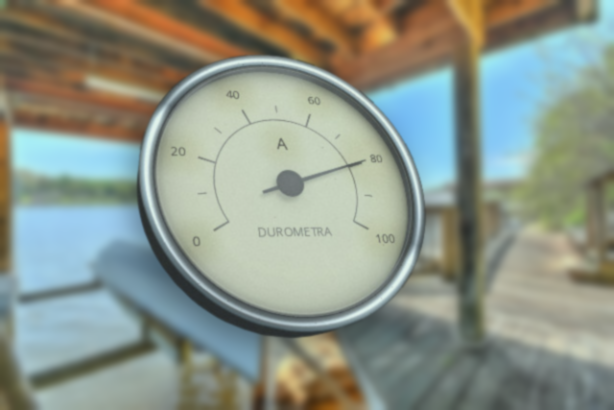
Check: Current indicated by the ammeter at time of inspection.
80 A
